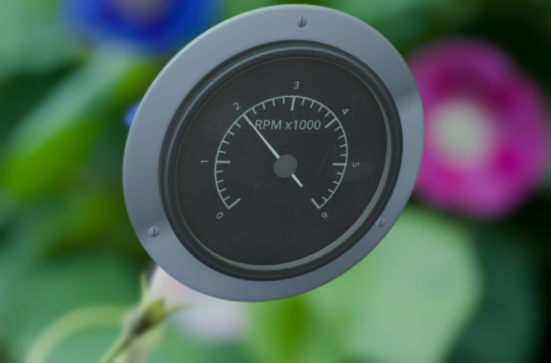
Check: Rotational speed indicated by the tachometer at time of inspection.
2000 rpm
